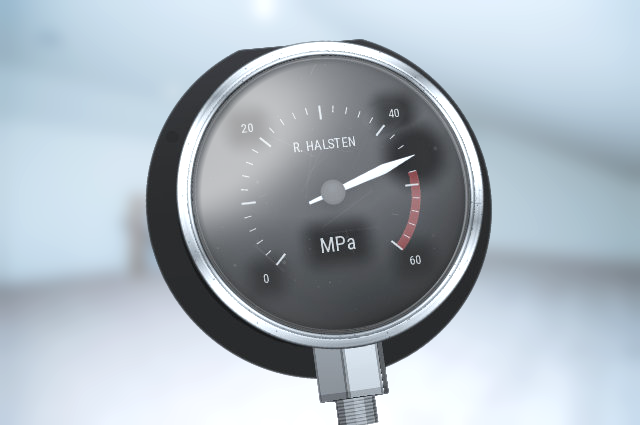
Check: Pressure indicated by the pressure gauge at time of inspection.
46 MPa
